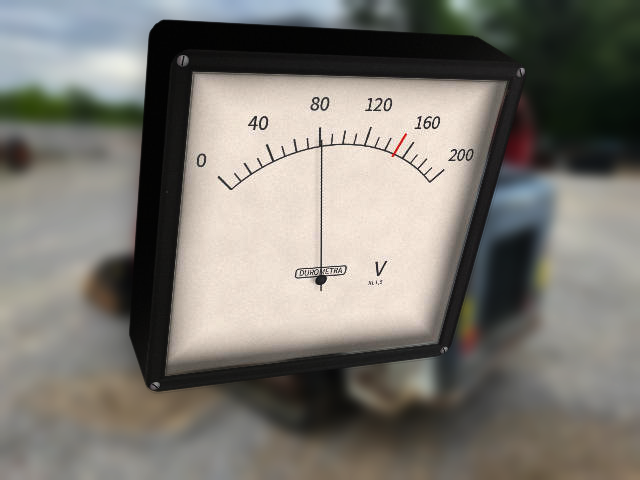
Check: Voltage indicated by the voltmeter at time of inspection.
80 V
